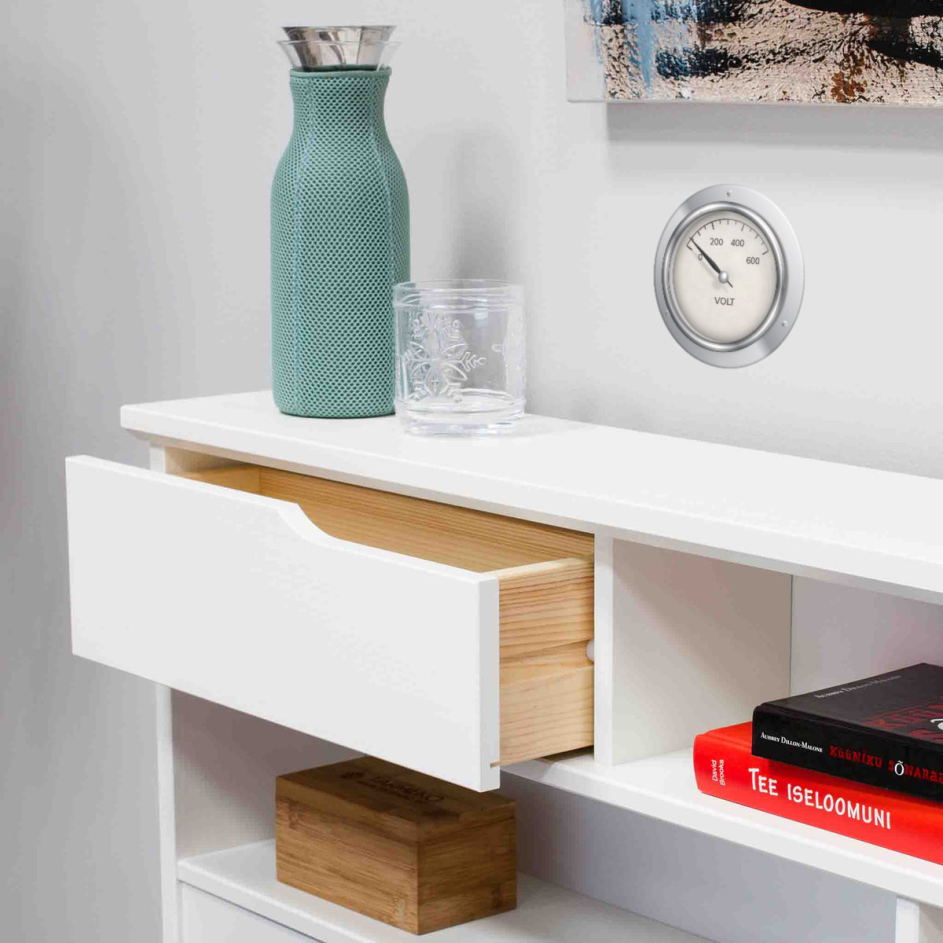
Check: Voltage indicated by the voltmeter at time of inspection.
50 V
